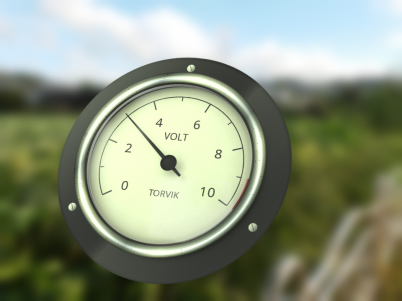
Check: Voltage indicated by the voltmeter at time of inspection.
3 V
